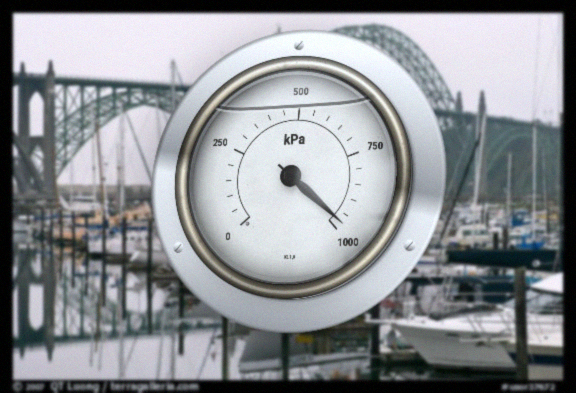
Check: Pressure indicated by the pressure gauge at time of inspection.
975 kPa
